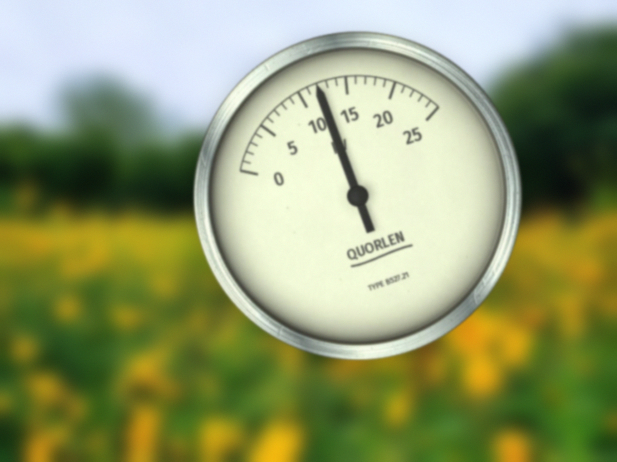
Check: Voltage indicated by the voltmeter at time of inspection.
12 kV
